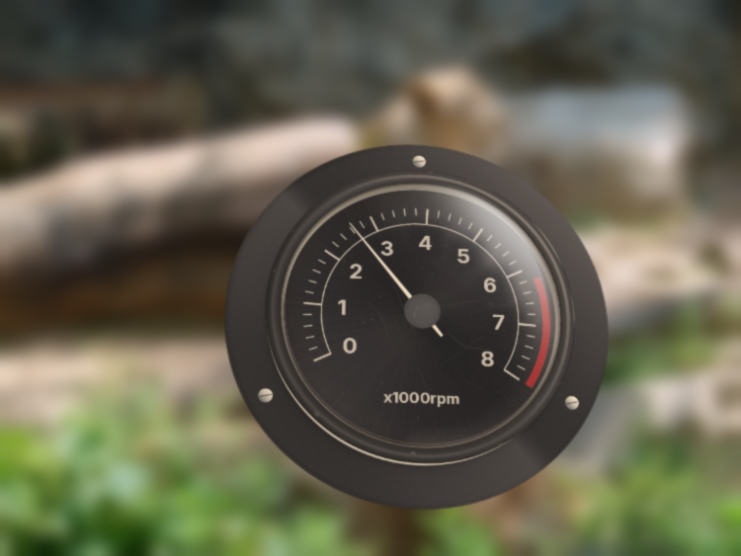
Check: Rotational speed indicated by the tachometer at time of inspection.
2600 rpm
